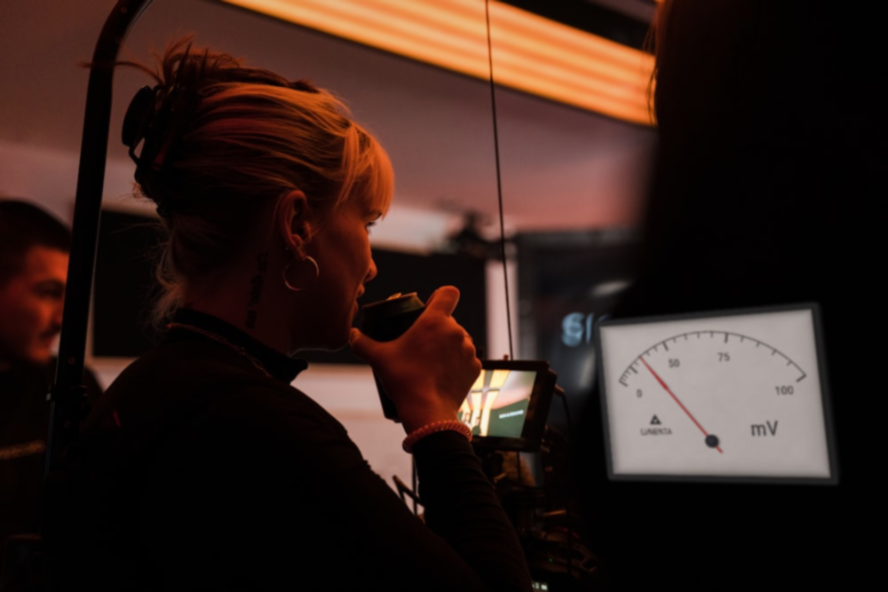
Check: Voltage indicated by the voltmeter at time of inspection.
35 mV
